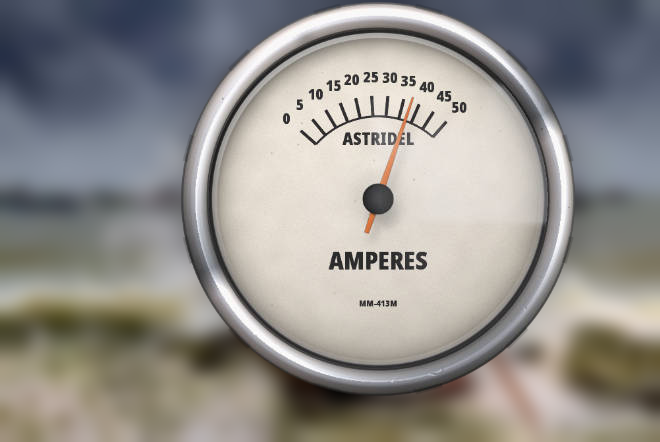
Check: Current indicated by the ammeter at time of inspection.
37.5 A
